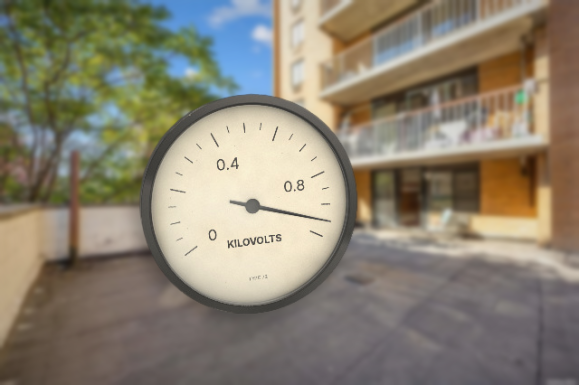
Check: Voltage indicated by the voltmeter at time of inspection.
0.95 kV
